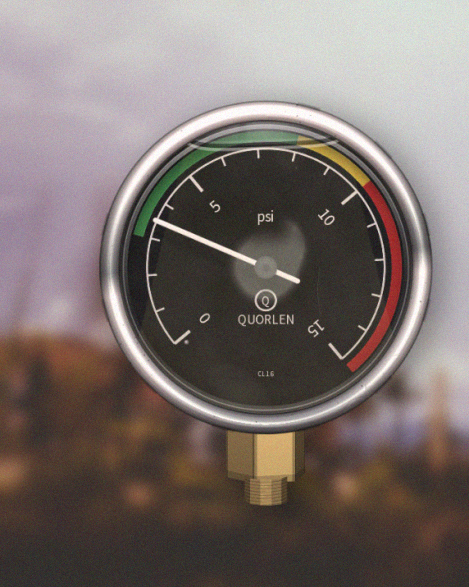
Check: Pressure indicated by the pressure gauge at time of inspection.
3.5 psi
